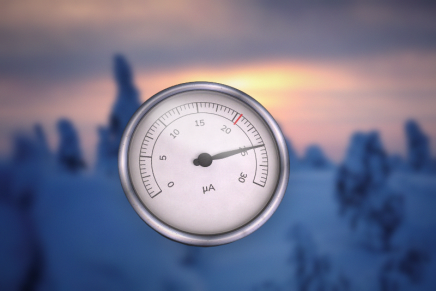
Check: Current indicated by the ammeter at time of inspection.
25 µA
